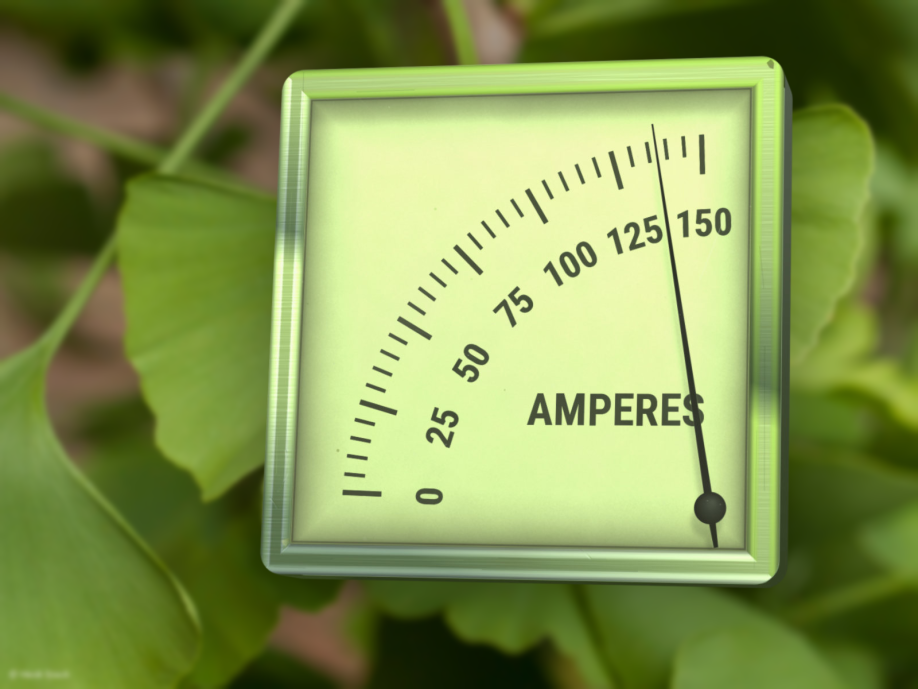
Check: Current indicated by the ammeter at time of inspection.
137.5 A
